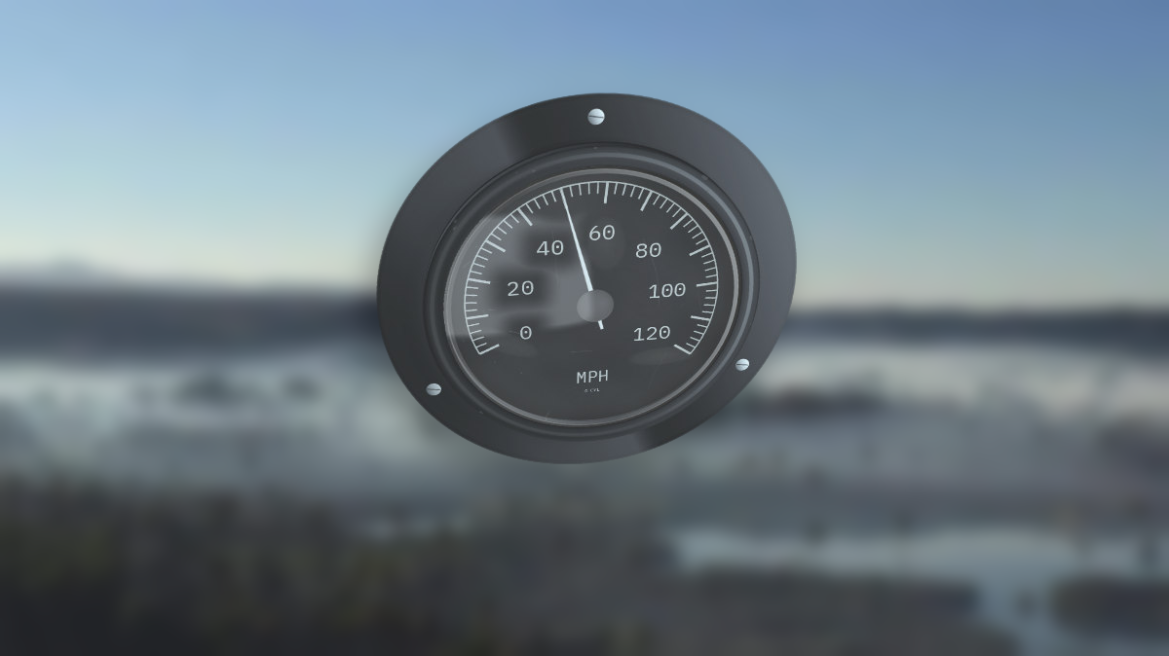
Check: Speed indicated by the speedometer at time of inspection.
50 mph
